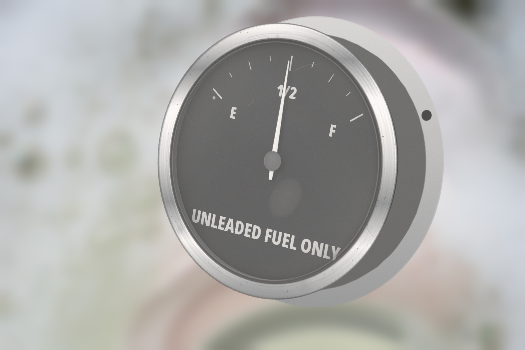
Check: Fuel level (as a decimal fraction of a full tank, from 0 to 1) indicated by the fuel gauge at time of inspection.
0.5
